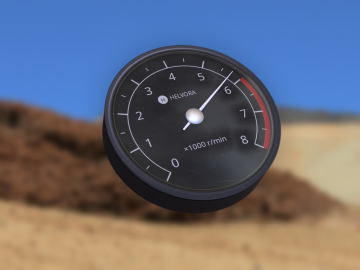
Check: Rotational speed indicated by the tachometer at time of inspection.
5750 rpm
